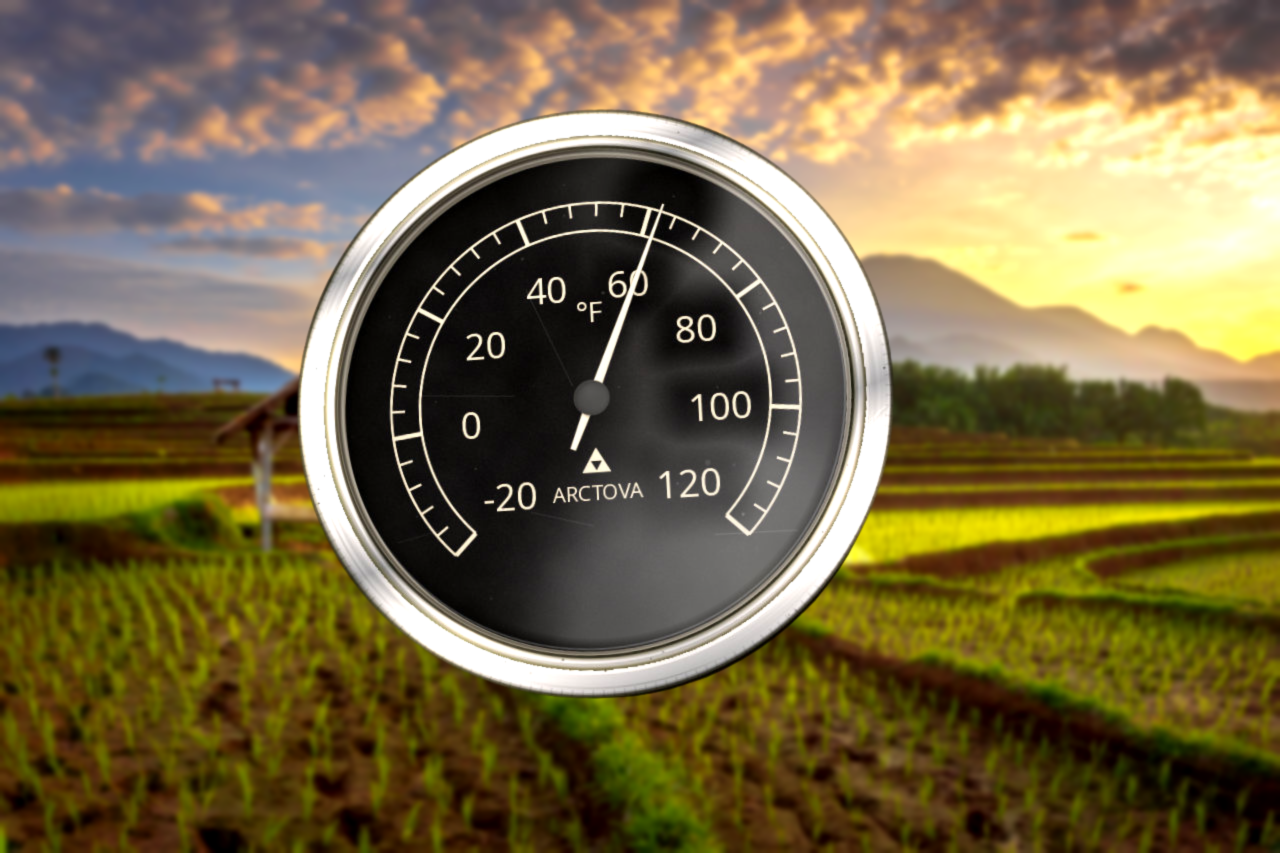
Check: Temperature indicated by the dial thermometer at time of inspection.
62 °F
